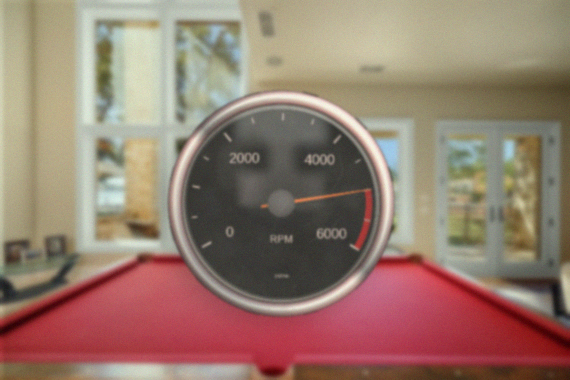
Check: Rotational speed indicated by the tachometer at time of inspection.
5000 rpm
